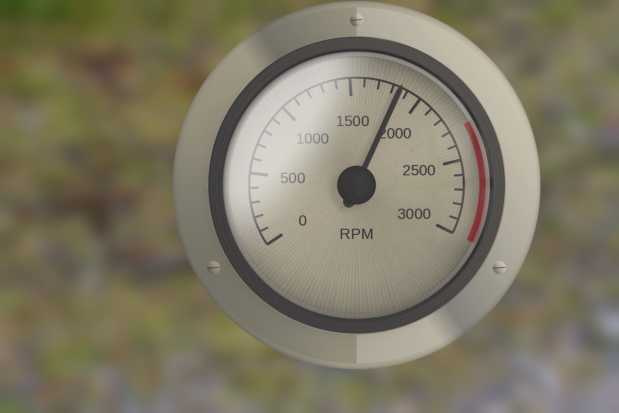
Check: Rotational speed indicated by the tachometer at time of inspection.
1850 rpm
